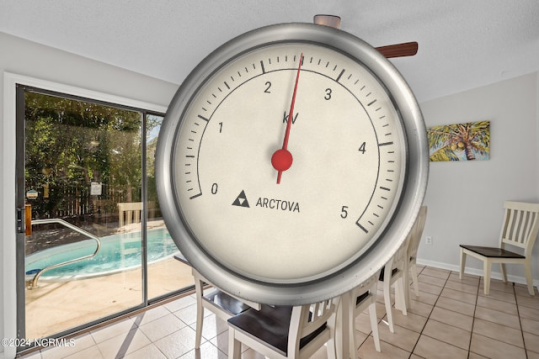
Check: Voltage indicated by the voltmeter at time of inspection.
2.5 kV
